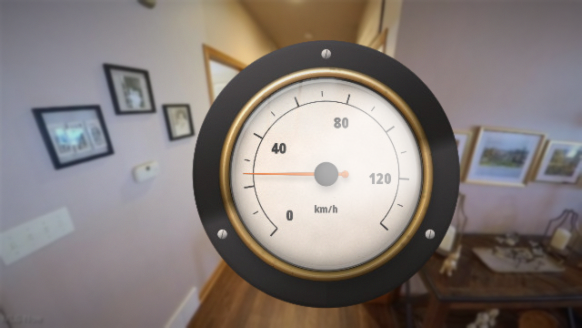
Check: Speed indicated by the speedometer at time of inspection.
25 km/h
